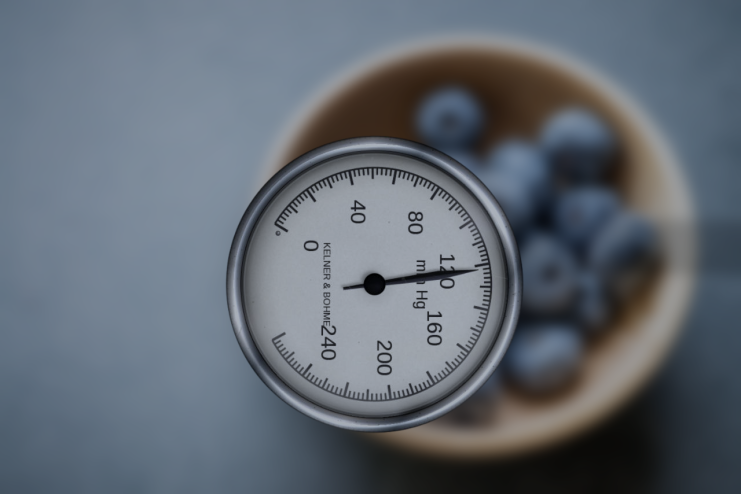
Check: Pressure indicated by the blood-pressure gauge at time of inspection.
122 mmHg
